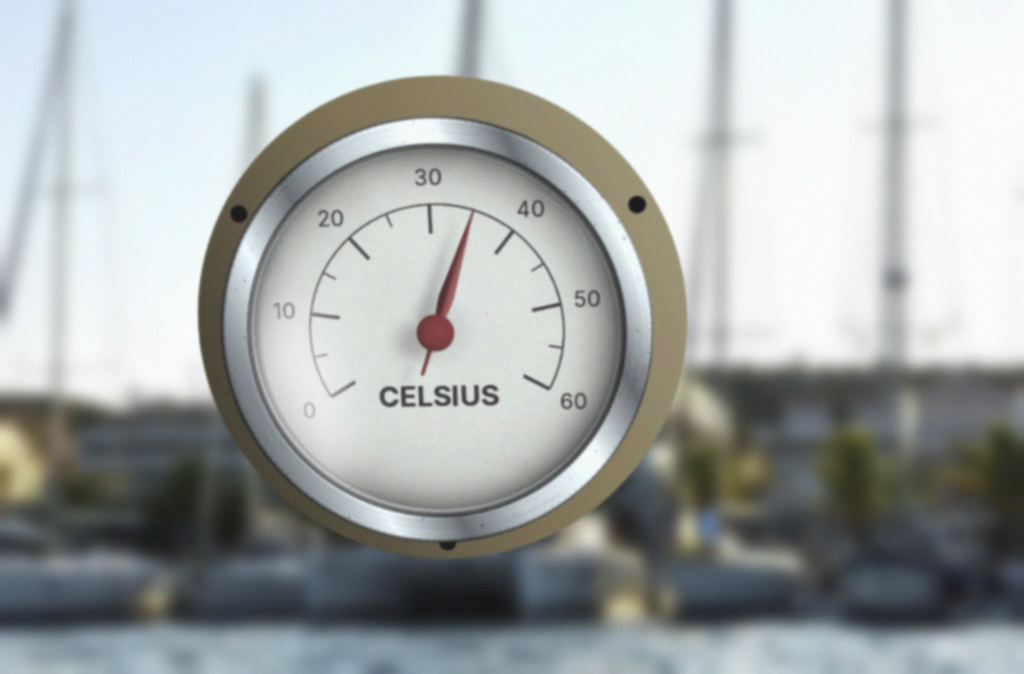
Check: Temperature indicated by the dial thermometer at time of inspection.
35 °C
